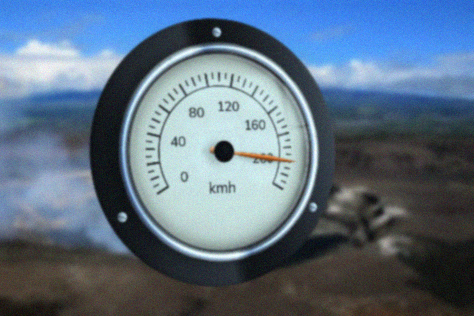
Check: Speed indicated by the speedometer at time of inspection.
200 km/h
